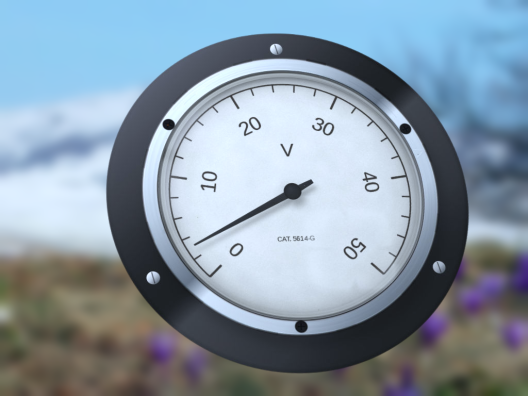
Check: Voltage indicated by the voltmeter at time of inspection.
3 V
